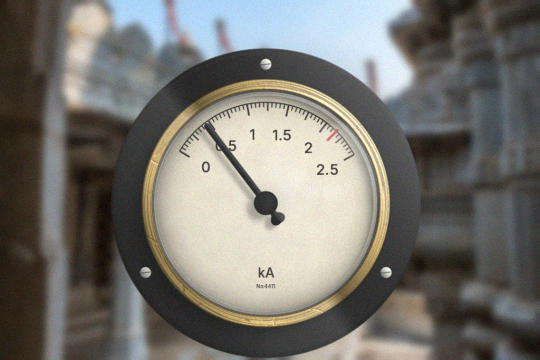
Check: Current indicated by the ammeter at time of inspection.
0.45 kA
